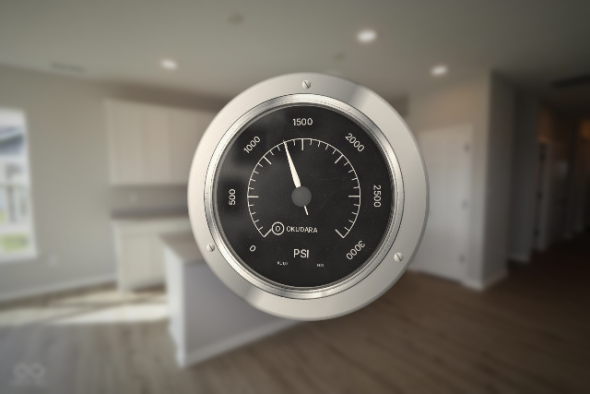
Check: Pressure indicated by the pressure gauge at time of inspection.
1300 psi
